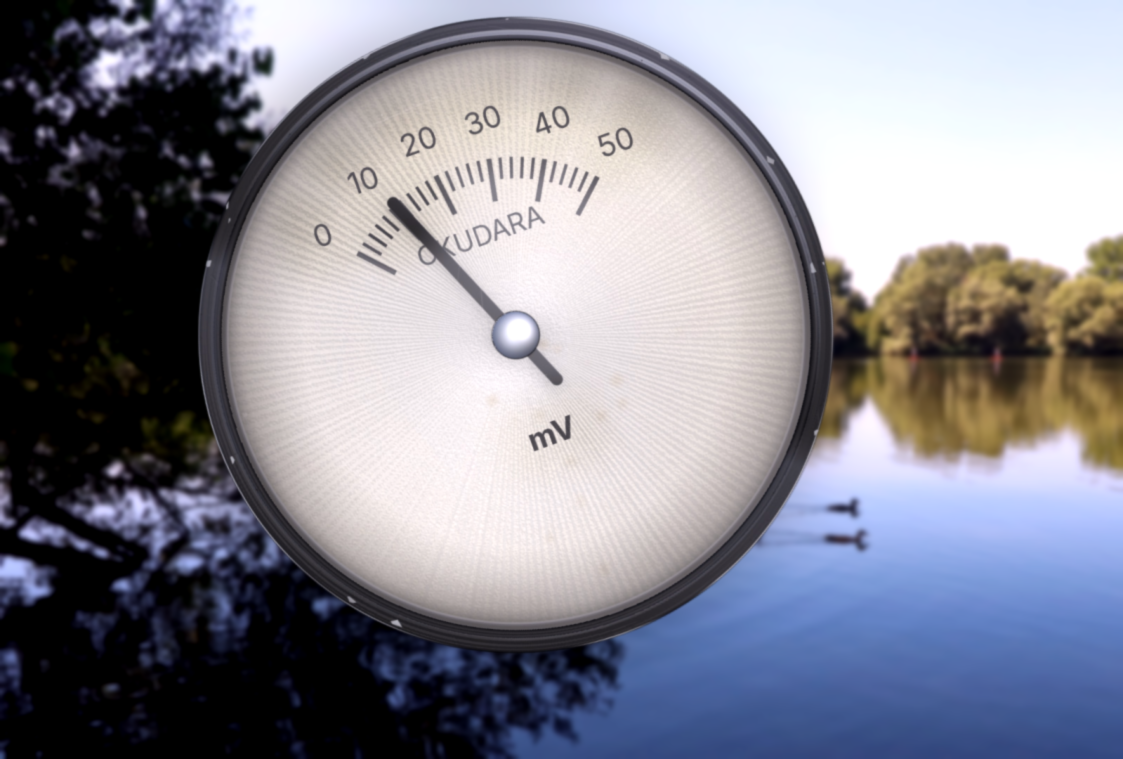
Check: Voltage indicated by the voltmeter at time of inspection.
11 mV
